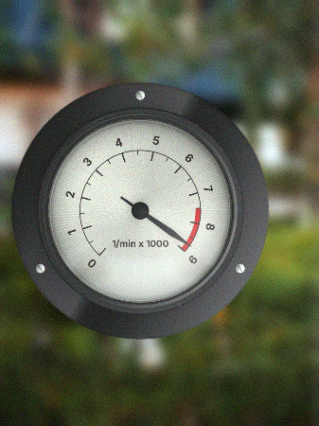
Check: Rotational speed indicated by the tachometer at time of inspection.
8750 rpm
